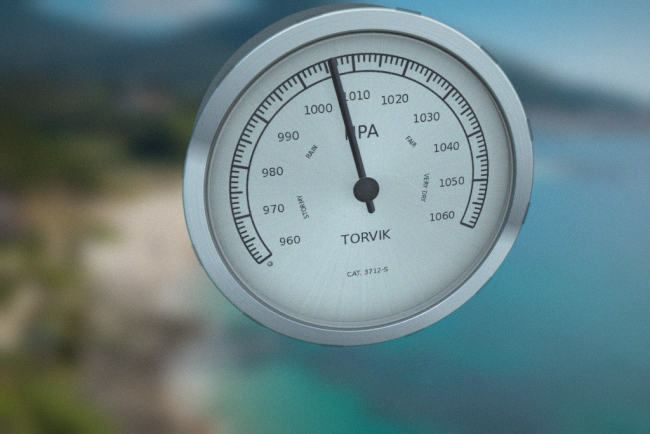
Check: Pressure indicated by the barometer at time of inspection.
1006 hPa
